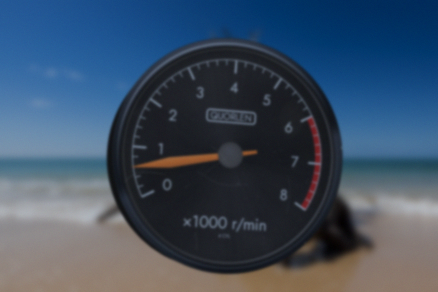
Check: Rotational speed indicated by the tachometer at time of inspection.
600 rpm
